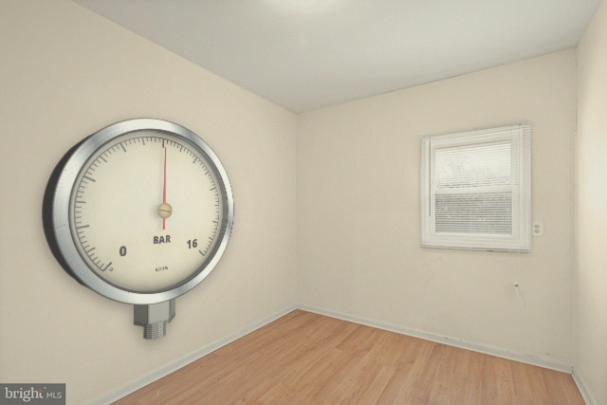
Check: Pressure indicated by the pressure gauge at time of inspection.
8 bar
